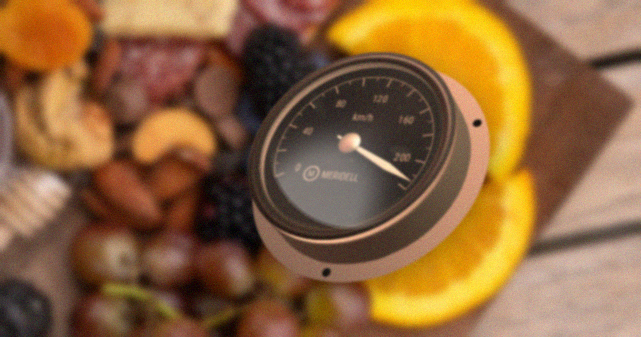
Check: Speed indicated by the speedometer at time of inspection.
215 km/h
